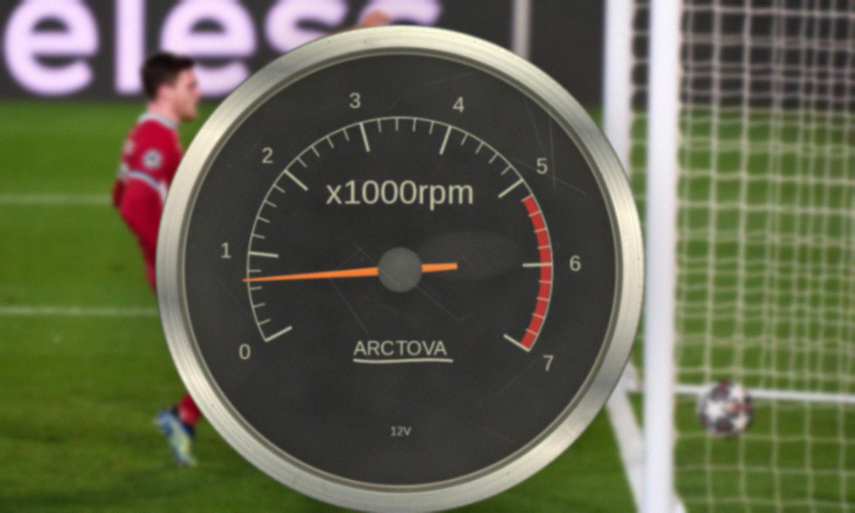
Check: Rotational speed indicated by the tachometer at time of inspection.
700 rpm
